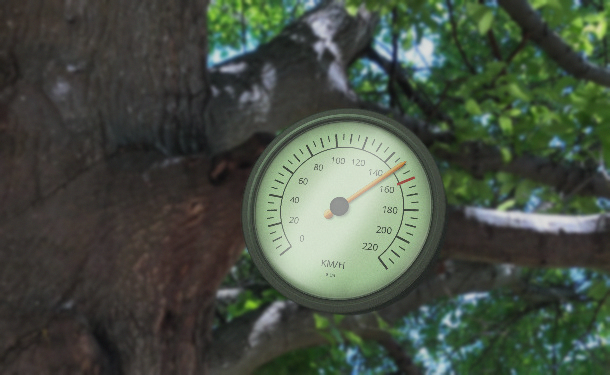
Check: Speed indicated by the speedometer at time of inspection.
150 km/h
